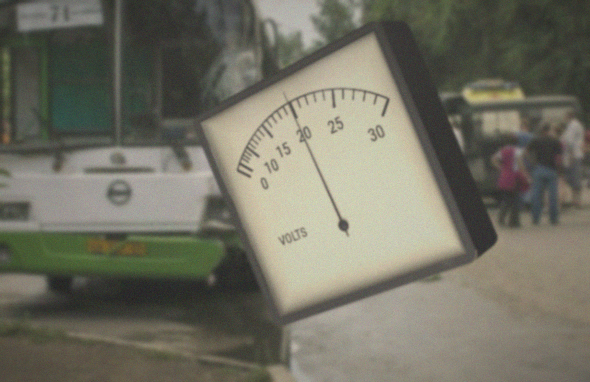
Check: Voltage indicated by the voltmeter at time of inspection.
20 V
